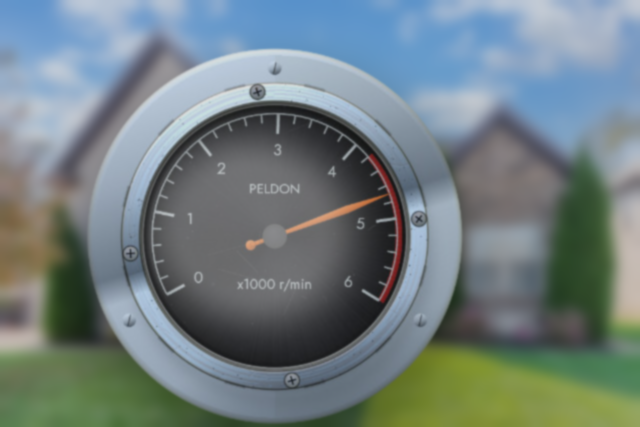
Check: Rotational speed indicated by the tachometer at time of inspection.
4700 rpm
